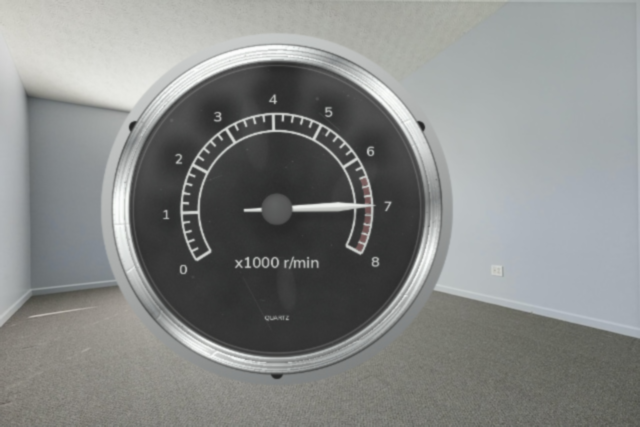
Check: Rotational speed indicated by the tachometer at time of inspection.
7000 rpm
